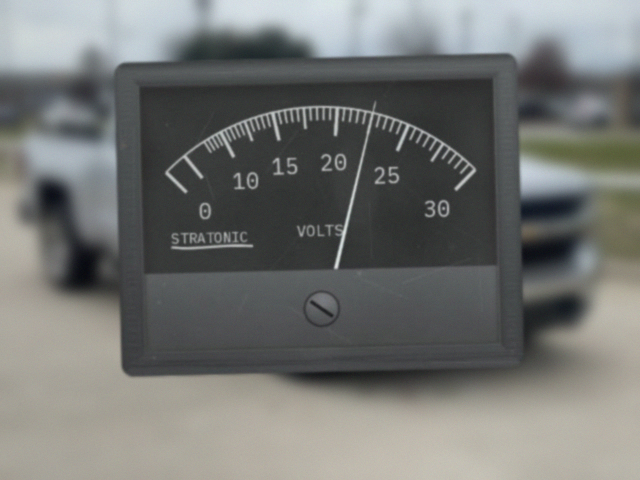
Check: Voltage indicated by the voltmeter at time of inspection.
22.5 V
